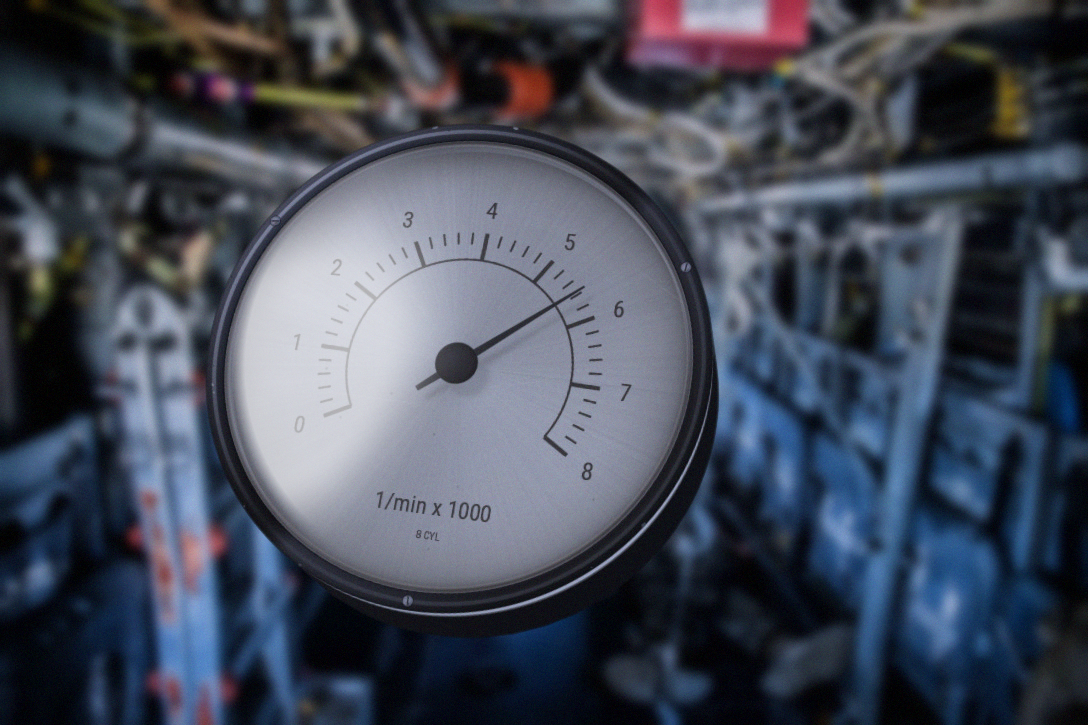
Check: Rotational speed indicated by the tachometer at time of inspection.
5600 rpm
